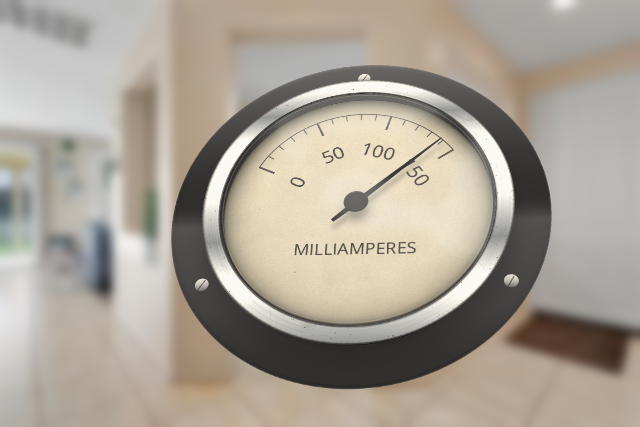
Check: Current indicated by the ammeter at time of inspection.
140 mA
